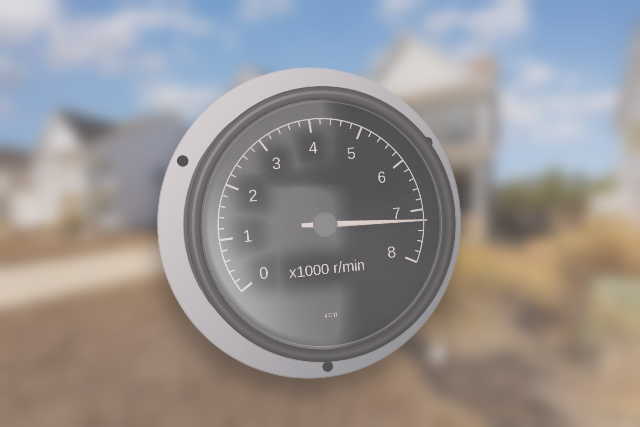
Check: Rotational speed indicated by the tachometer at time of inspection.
7200 rpm
